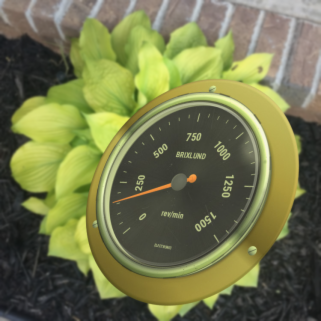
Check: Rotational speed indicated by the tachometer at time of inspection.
150 rpm
